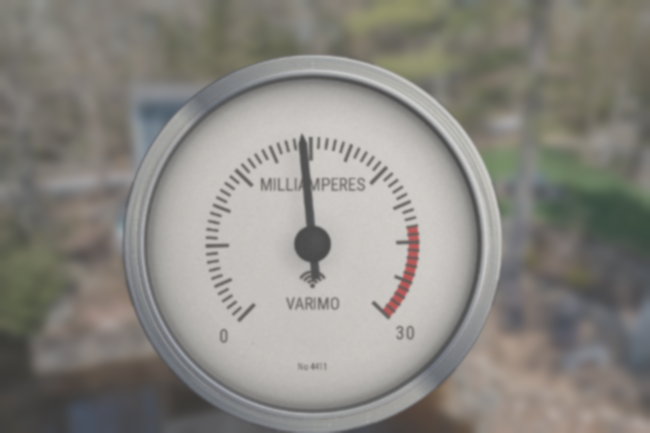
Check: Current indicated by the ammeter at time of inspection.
14.5 mA
